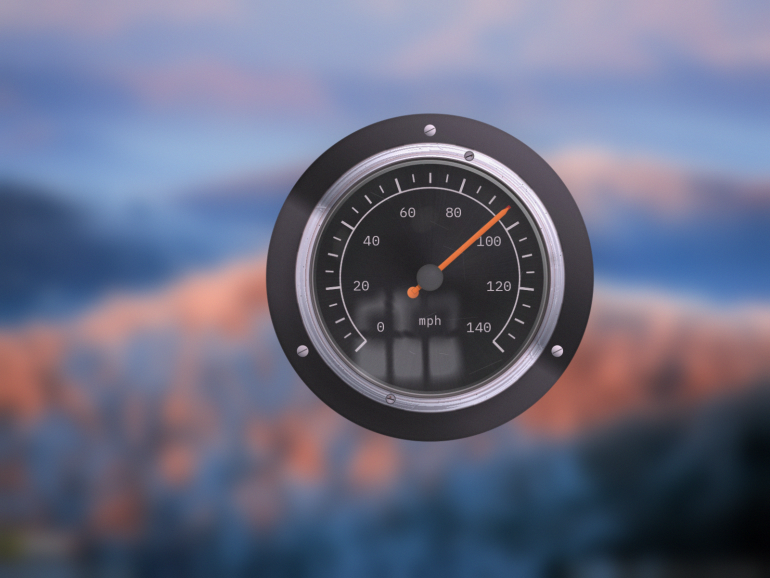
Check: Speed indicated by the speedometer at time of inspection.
95 mph
